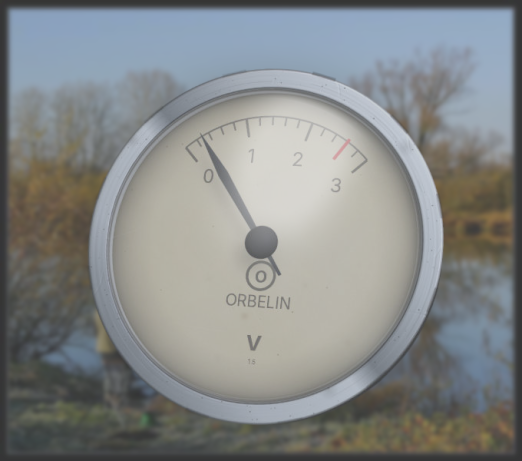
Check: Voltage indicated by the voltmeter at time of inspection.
0.3 V
